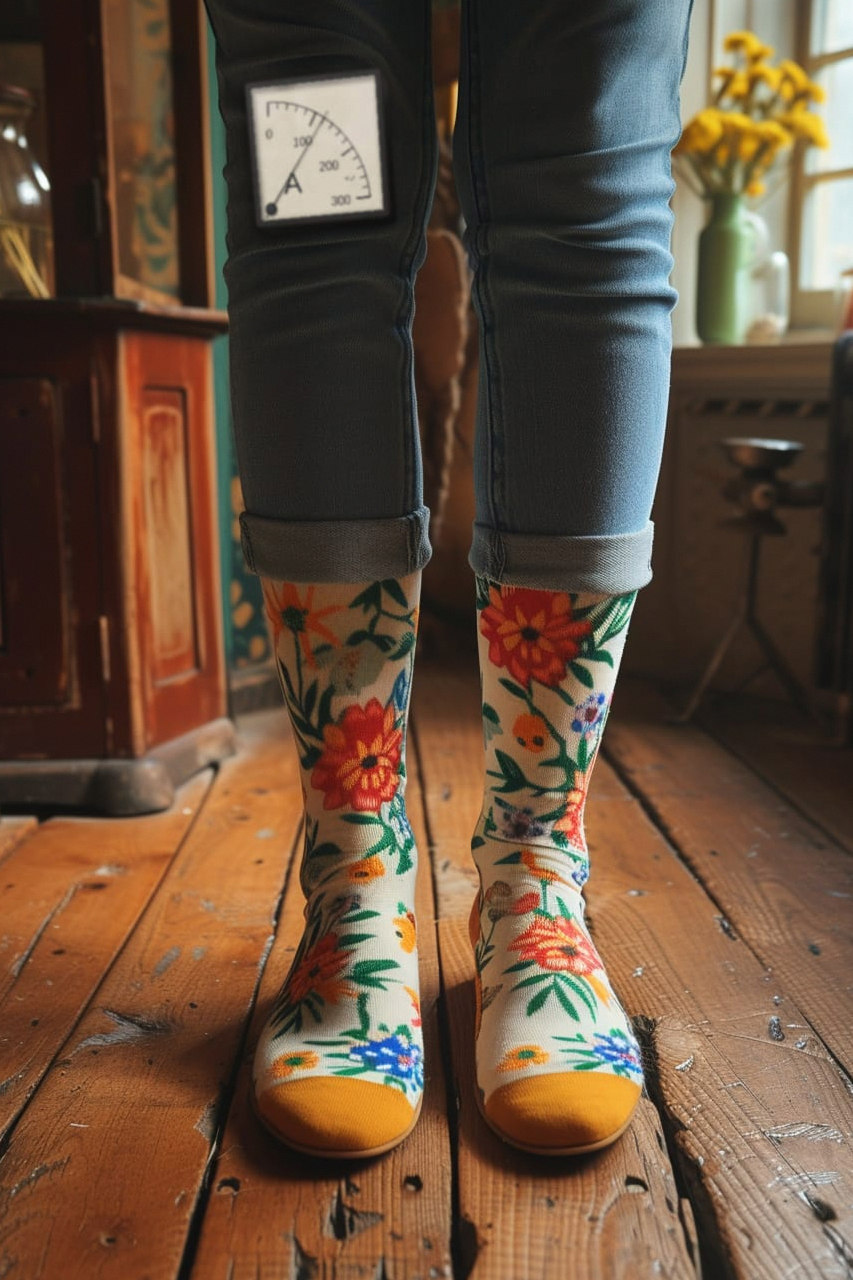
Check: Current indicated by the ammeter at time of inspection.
120 A
